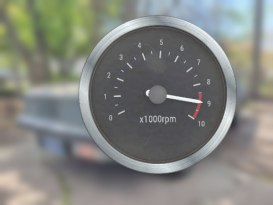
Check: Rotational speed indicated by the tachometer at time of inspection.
9000 rpm
